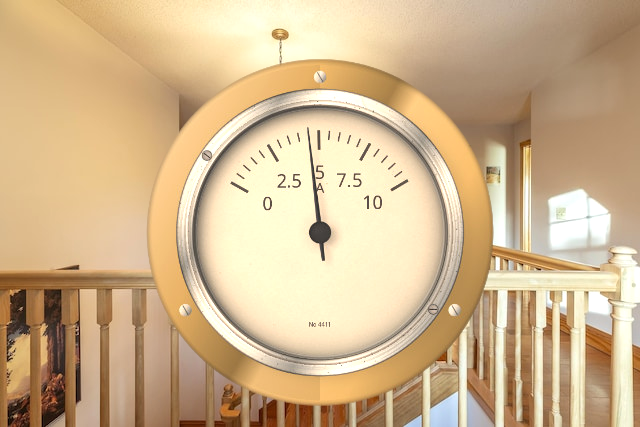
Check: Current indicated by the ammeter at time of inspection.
4.5 A
